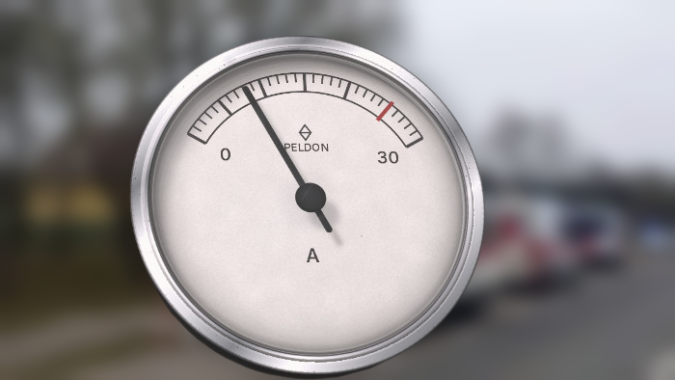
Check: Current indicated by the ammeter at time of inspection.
8 A
